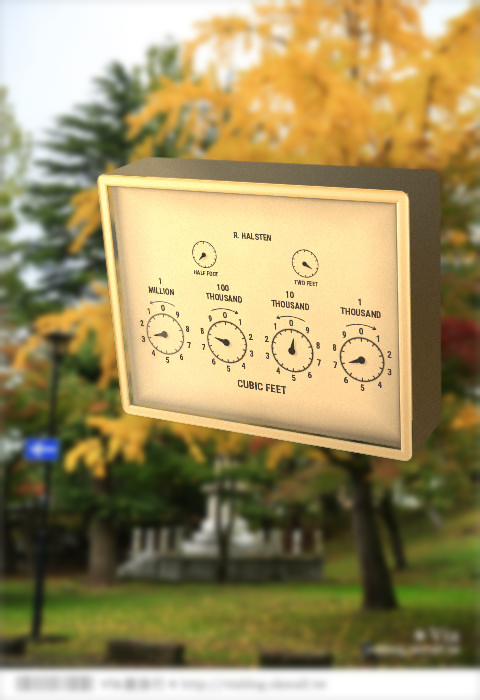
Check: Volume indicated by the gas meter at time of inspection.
279700 ft³
